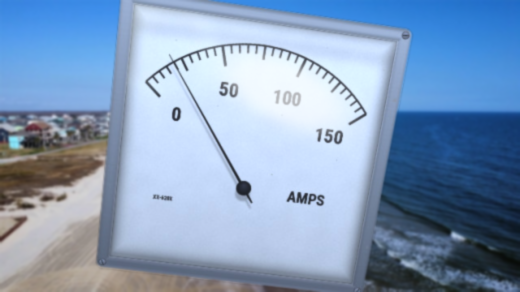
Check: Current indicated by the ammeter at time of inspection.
20 A
